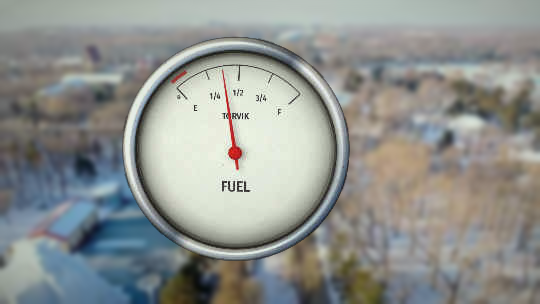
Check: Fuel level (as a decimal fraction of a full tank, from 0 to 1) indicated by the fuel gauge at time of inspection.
0.375
